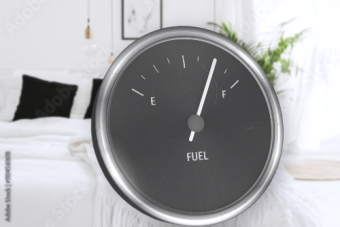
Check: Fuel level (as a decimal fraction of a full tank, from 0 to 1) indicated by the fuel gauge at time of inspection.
0.75
